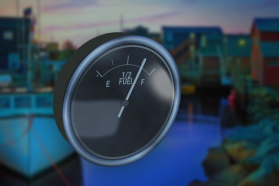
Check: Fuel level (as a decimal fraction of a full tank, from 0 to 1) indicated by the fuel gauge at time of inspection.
0.75
